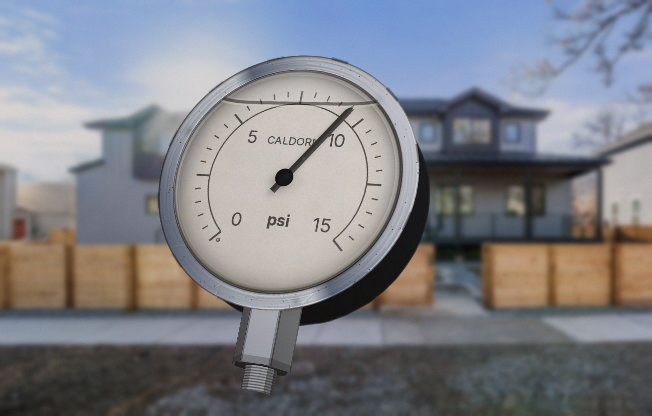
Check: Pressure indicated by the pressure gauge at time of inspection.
9.5 psi
